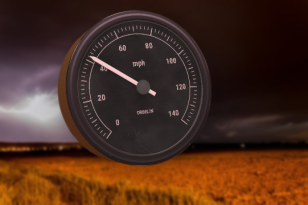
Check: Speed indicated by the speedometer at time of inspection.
42 mph
